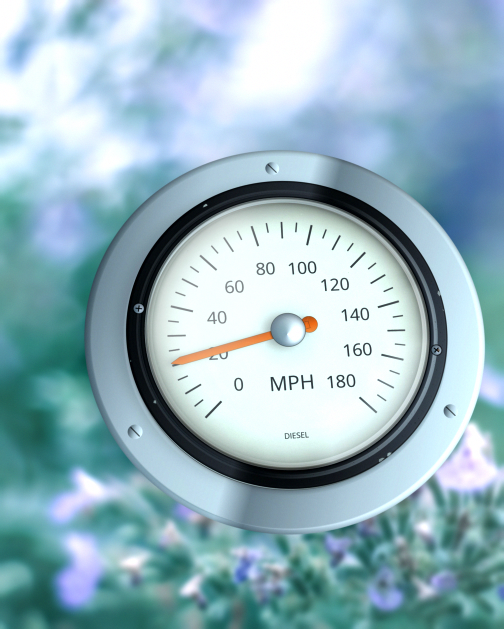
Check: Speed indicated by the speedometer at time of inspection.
20 mph
